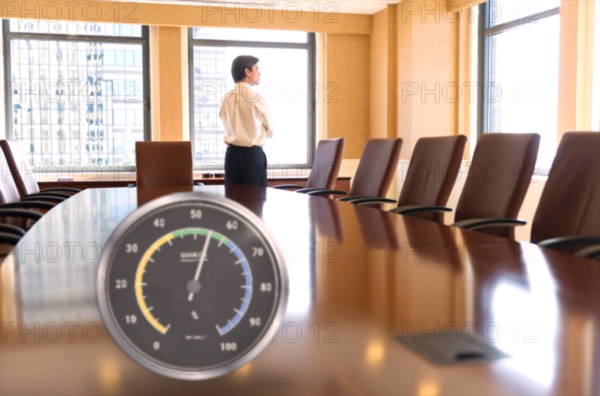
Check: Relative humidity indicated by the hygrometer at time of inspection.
55 %
